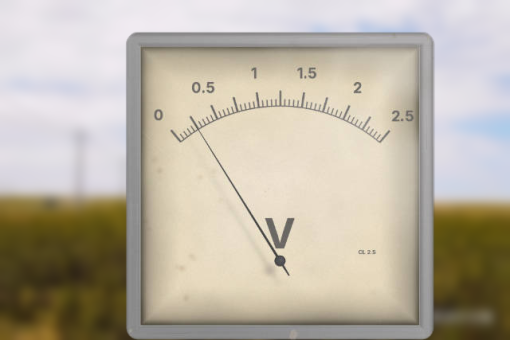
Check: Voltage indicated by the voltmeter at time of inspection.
0.25 V
